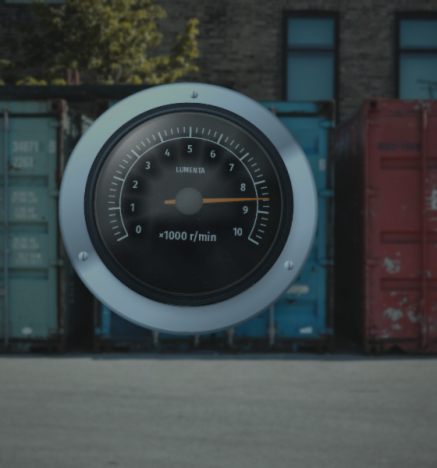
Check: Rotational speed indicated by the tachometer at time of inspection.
8600 rpm
